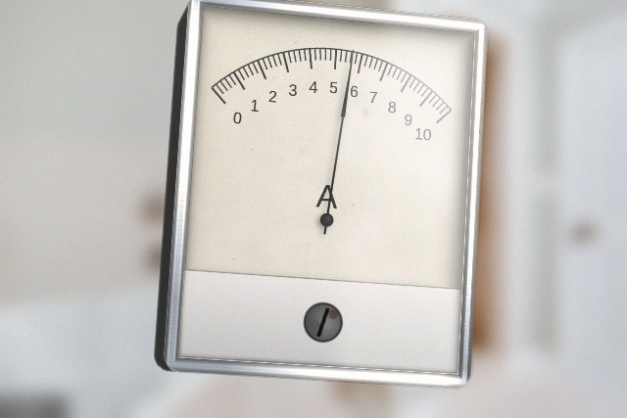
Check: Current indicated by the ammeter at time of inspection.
5.6 A
